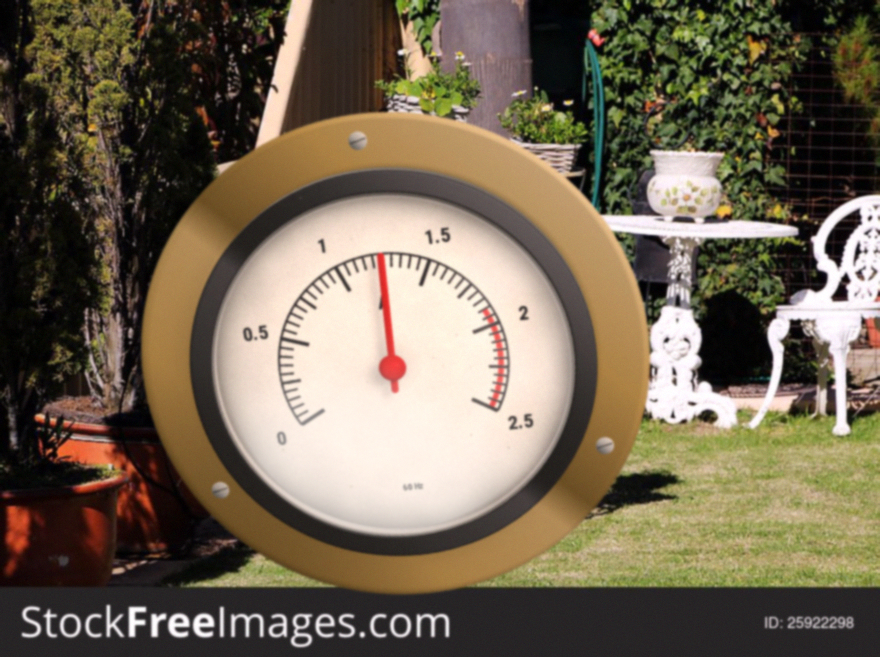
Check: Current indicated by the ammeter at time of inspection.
1.25 A
